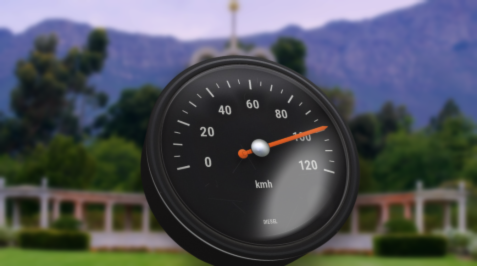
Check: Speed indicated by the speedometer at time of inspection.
100 km/h
